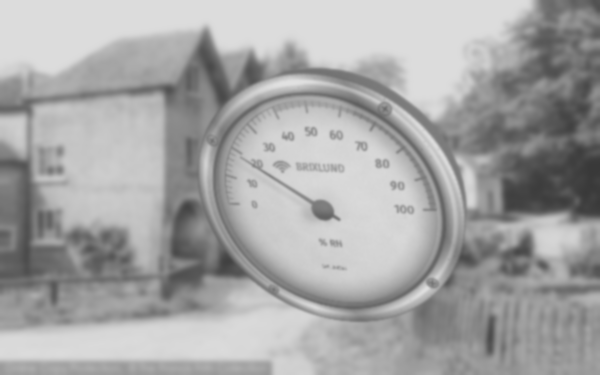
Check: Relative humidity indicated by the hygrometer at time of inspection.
20 %
